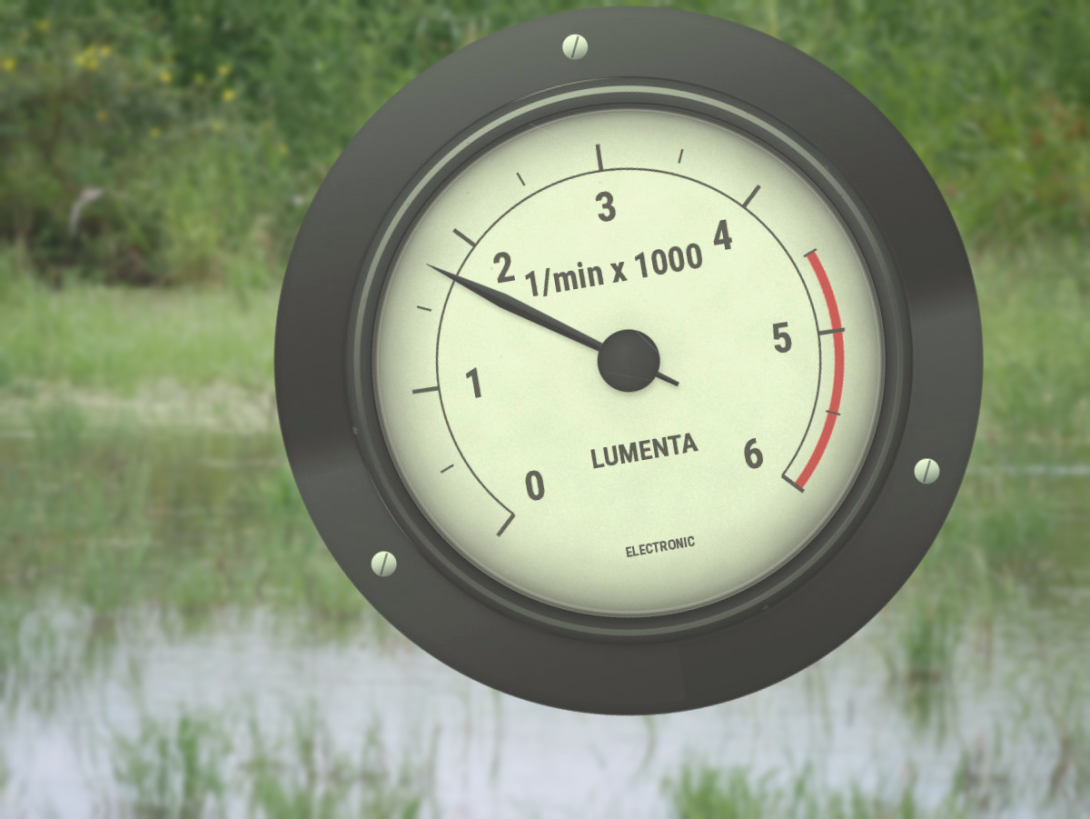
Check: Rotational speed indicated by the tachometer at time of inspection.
1750 rpm
